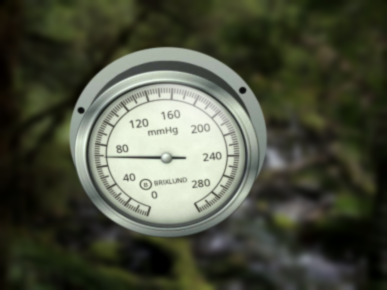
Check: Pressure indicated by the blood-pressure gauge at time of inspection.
70 mmHg
